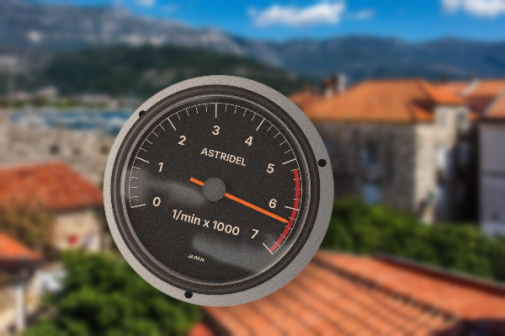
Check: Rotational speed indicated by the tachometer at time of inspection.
6300 rpm
